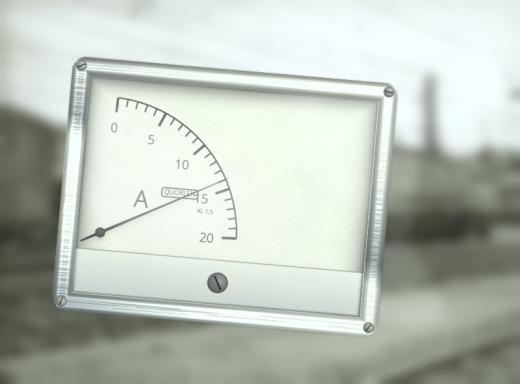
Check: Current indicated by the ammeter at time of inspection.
14 A
